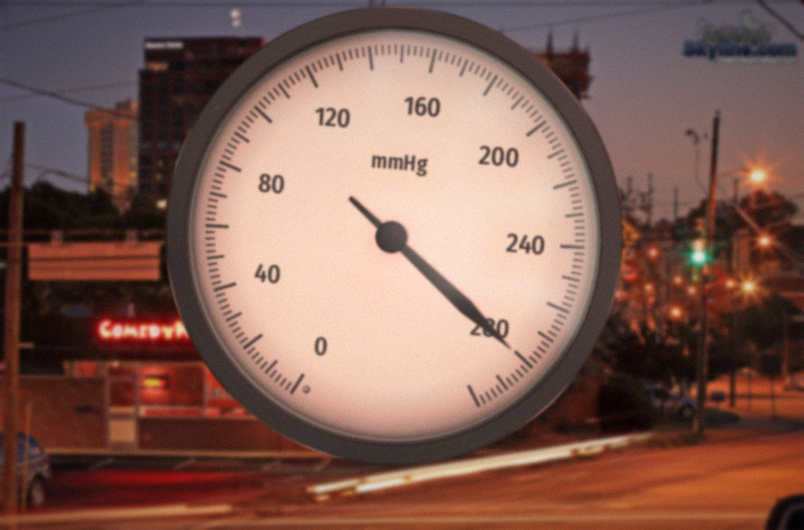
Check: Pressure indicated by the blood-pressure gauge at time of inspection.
280 mmHg
